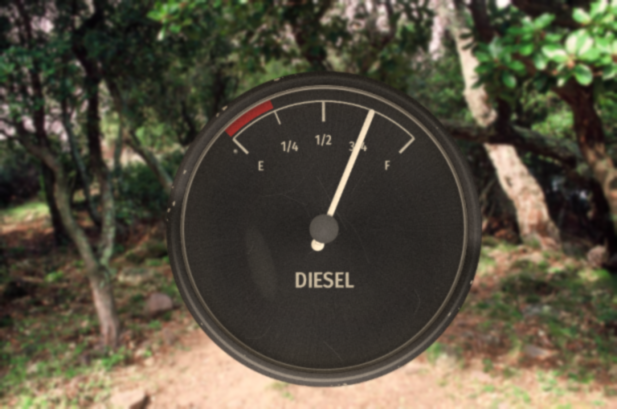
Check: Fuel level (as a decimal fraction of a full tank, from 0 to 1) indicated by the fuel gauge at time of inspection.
0.75
